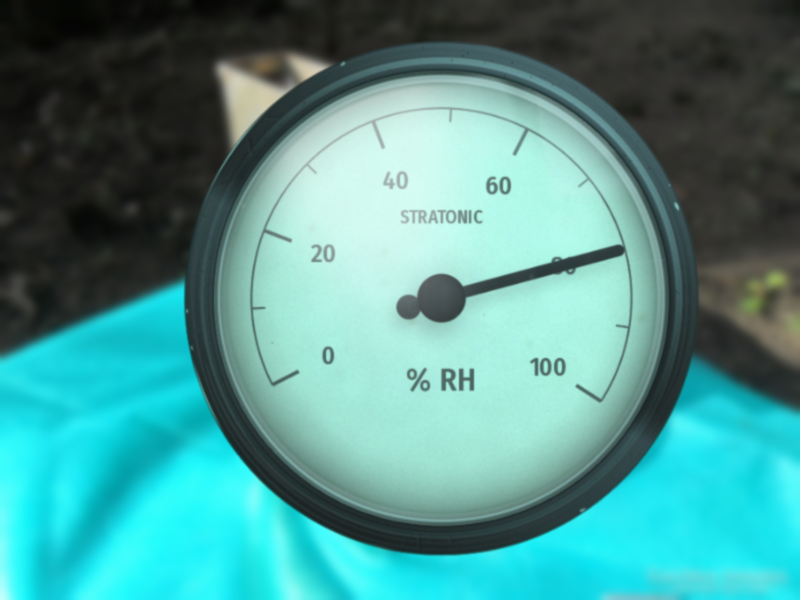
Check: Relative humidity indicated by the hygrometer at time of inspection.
80 %
